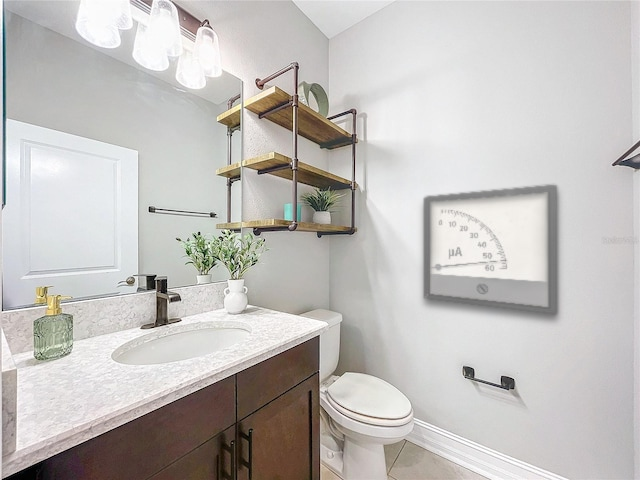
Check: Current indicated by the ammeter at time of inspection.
55 µA
